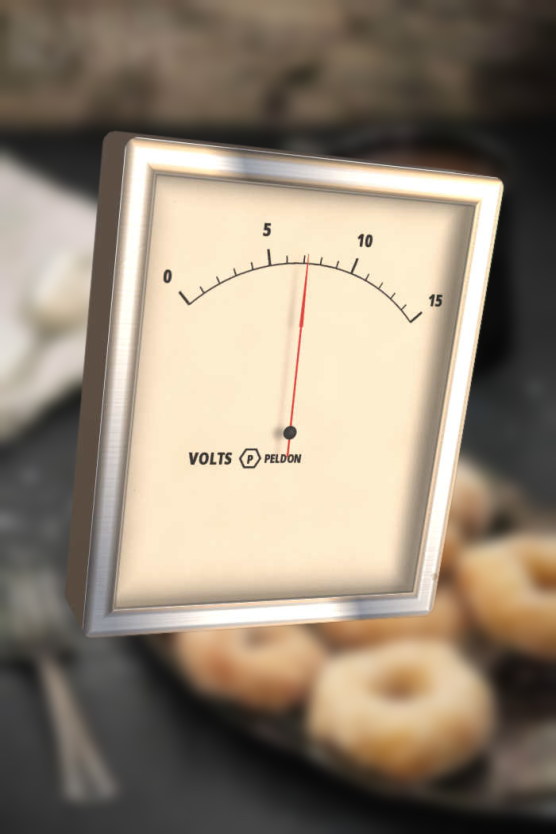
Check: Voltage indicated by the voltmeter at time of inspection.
7 V
